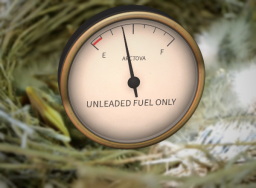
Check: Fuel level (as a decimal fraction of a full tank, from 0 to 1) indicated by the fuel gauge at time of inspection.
0.375
